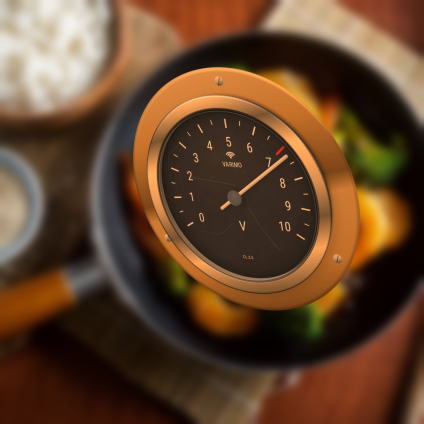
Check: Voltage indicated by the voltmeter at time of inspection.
7.25 V
